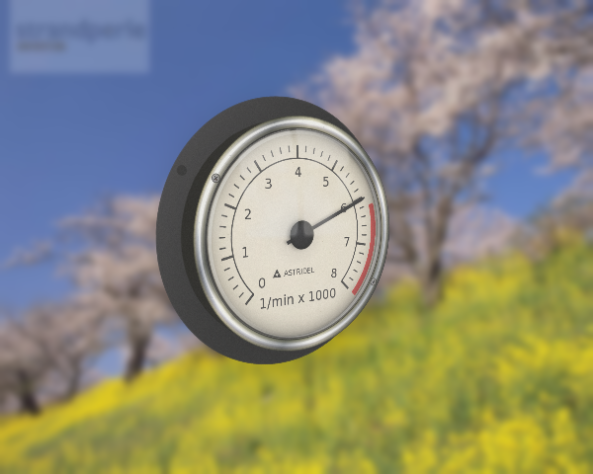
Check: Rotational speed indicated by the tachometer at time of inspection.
6000 rpm
